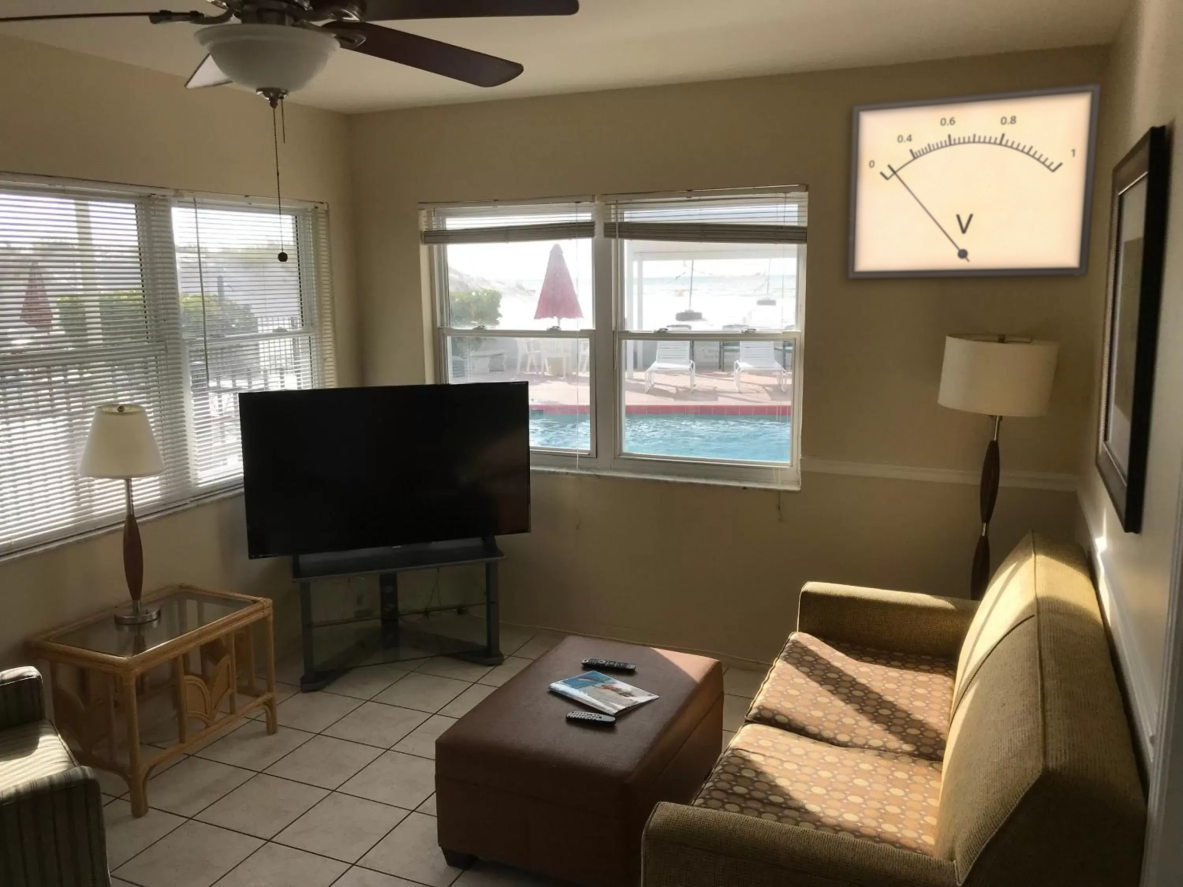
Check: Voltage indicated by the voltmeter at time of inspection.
0.2 V
